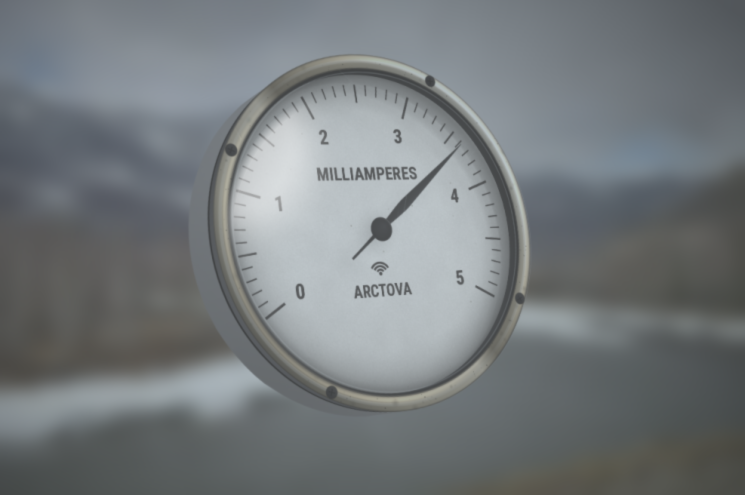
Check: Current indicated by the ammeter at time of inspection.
3.6 mA
